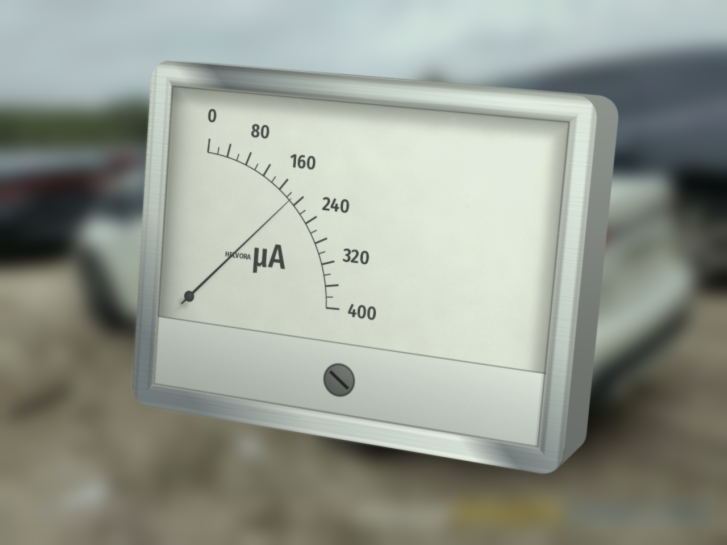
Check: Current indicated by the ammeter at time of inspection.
190 µA
